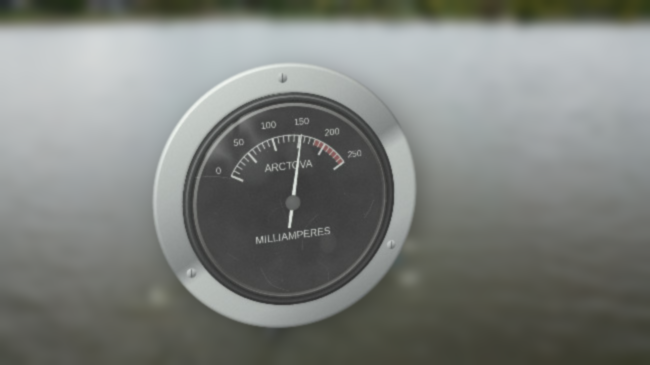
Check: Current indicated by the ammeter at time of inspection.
150 mA
